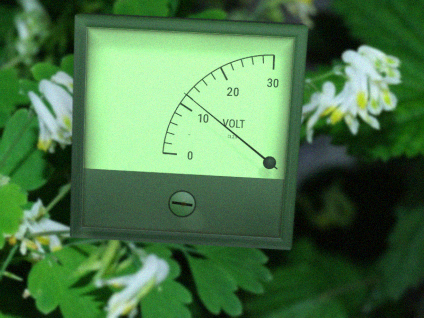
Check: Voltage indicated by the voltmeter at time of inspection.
12 V
